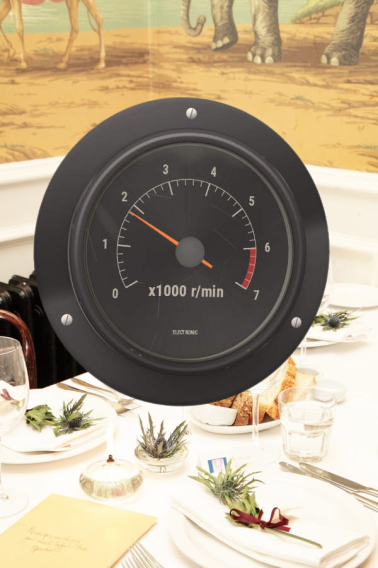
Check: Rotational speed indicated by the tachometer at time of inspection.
1800 rpm
